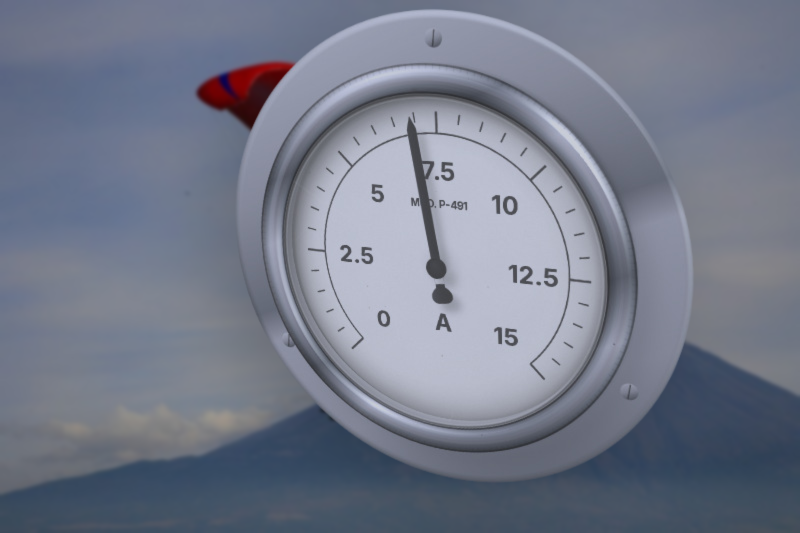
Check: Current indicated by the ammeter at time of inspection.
7 A
